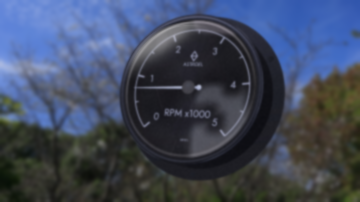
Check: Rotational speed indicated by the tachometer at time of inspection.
750 rpm
